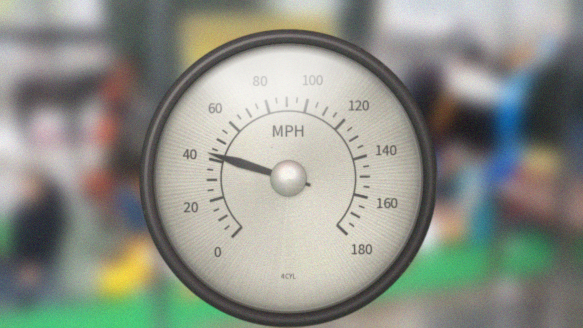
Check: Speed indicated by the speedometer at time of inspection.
42.5 mph
